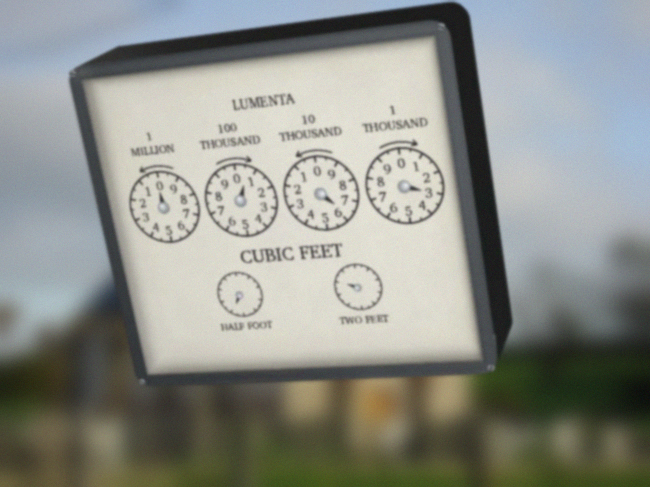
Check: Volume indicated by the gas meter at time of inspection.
6300 ft³
